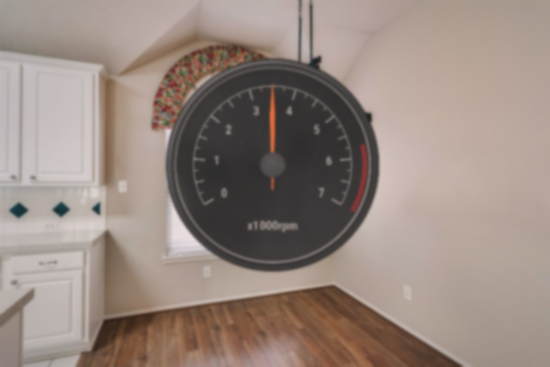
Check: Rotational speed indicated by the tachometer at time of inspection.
3500 rpm
